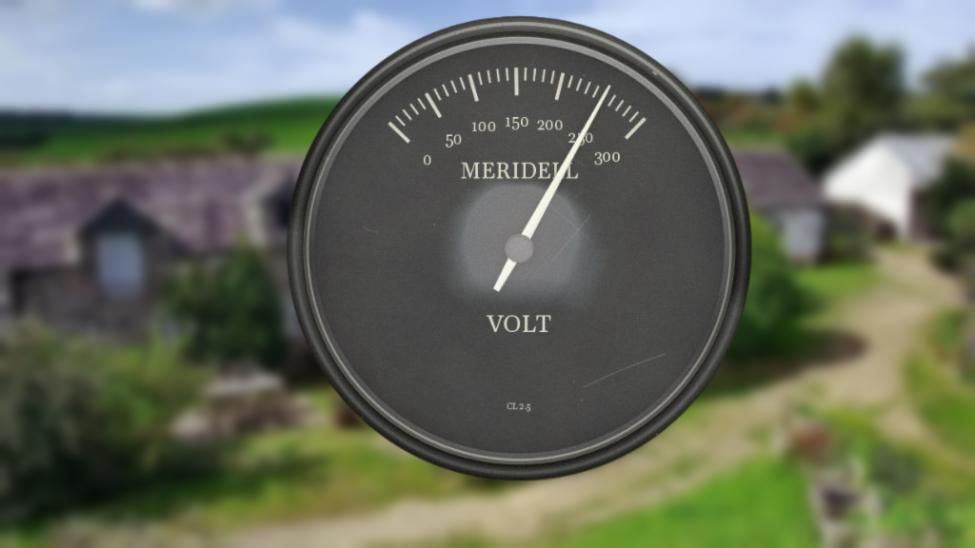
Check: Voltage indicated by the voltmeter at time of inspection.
250 V
